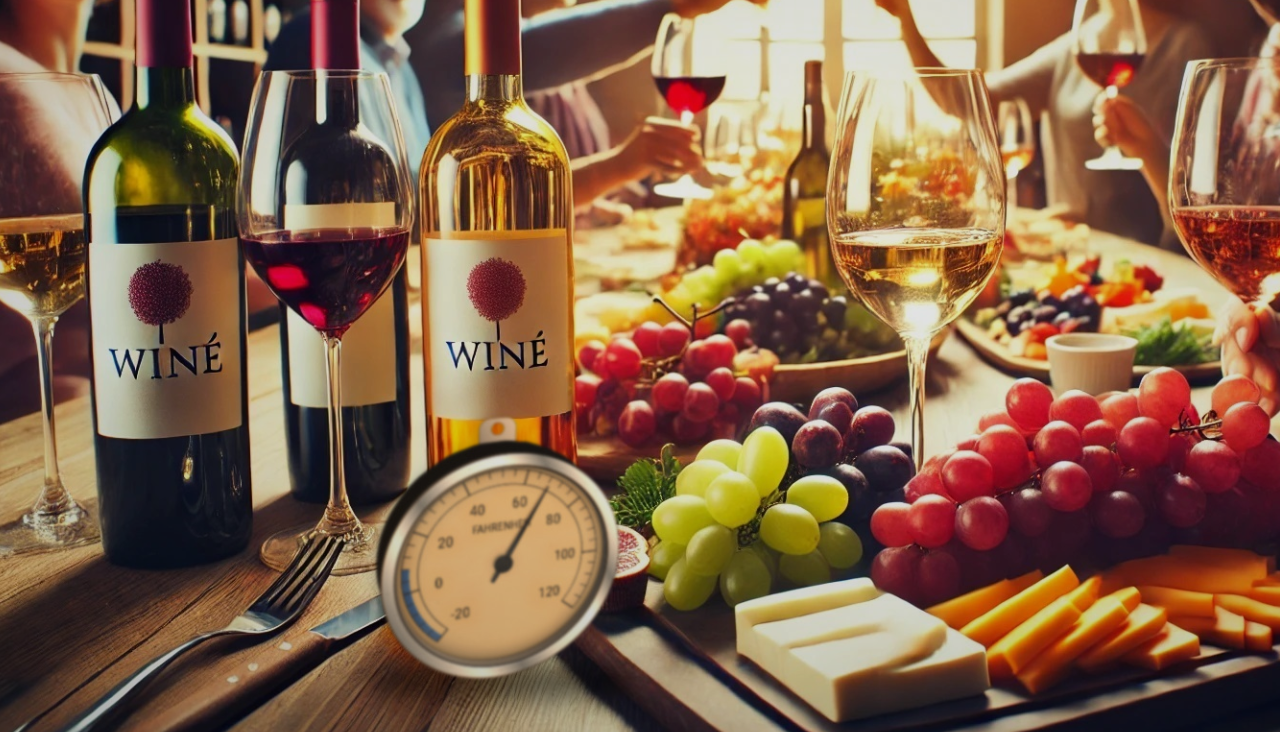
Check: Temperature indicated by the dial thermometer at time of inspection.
68 °F
